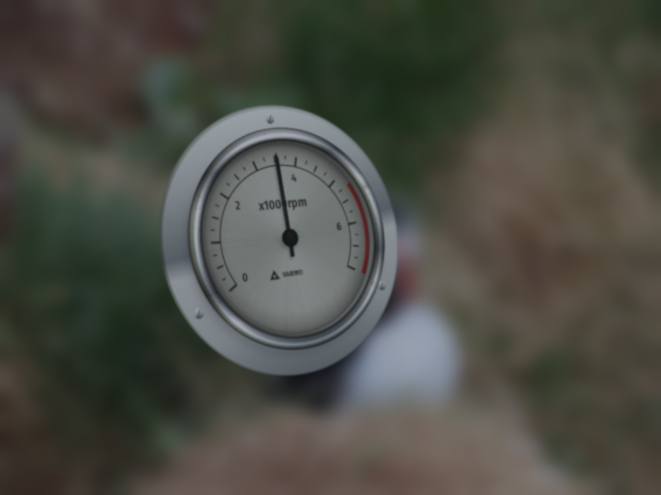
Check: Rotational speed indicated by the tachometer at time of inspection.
3500 rpm
